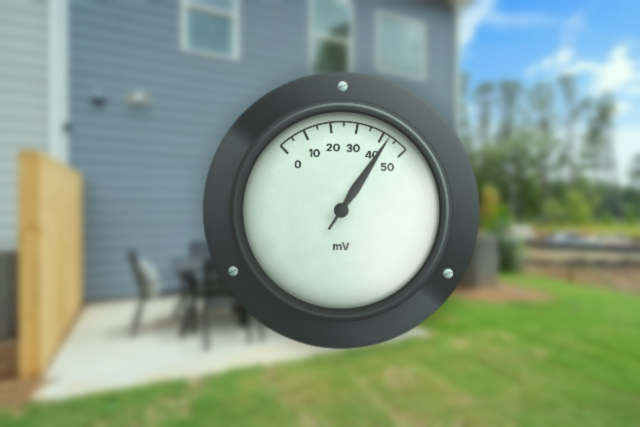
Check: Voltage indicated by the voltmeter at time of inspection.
42.5 mV
